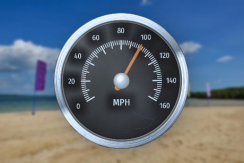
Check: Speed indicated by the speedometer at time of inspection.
100 mph
